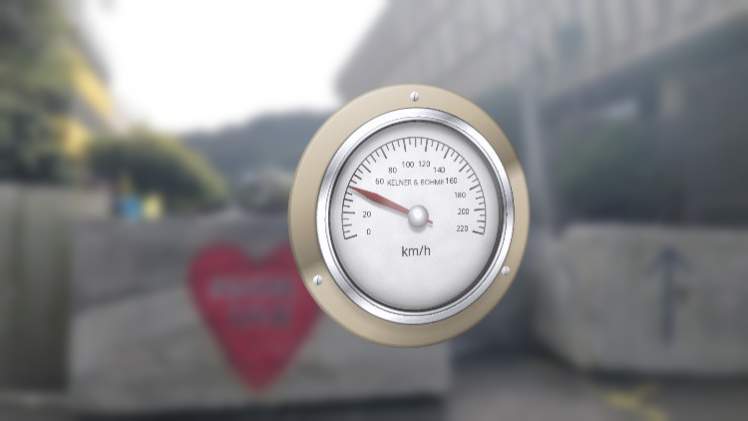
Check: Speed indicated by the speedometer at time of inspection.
40 km/h
